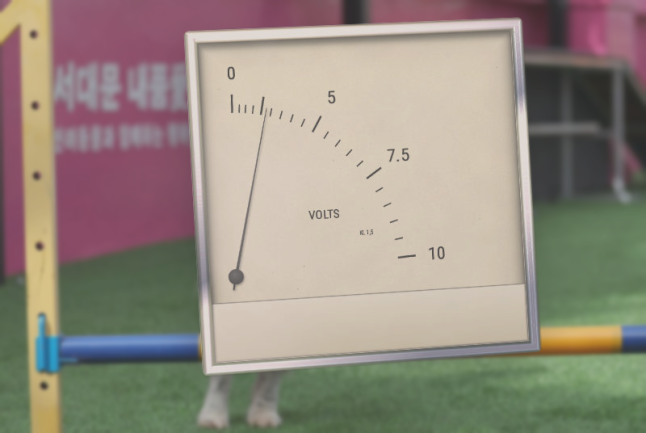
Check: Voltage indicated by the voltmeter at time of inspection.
2.75 V
